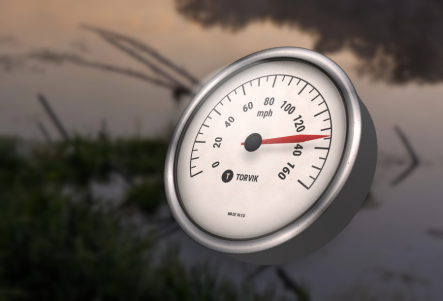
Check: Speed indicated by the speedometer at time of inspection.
135 mph
